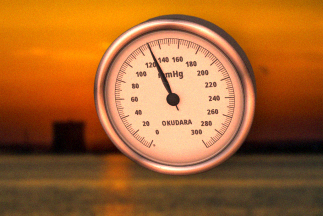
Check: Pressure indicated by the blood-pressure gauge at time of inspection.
130 mmHg
